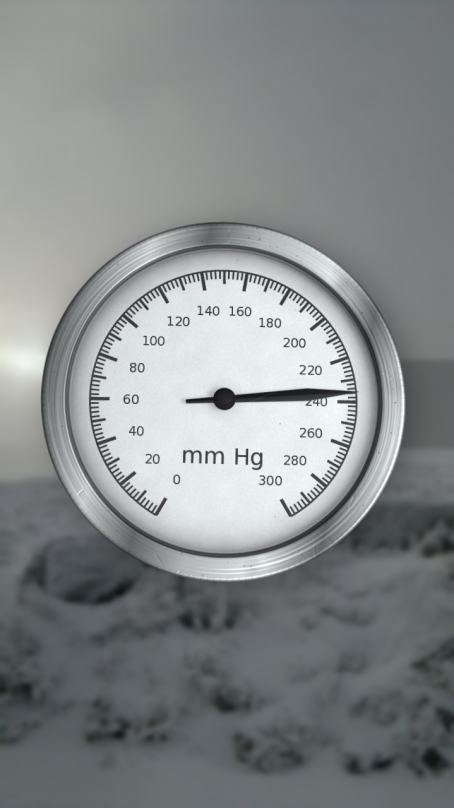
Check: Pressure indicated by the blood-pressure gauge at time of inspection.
236 mmHg
